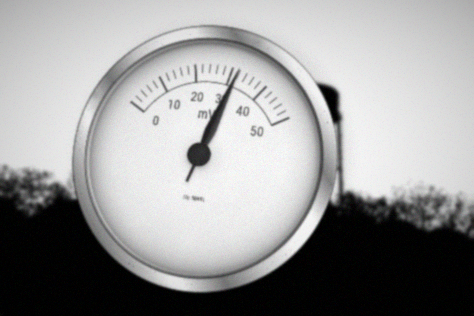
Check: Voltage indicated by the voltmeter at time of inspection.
32 mV
